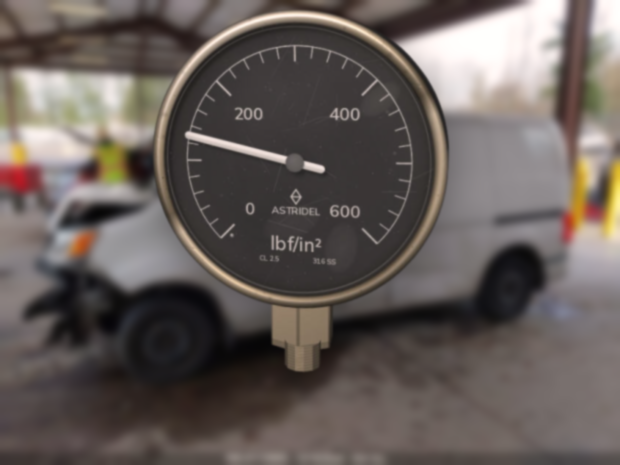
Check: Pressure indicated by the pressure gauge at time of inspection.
130 psi
